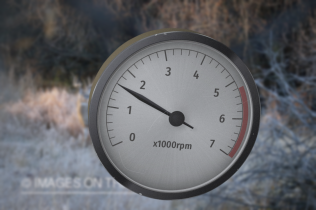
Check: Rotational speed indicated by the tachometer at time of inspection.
1600 rpm
